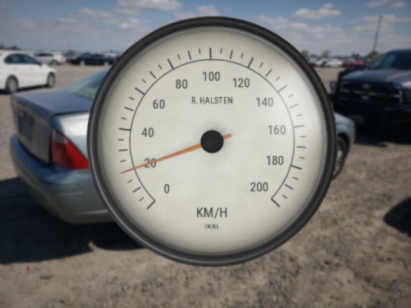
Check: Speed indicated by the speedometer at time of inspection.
20 km/h
